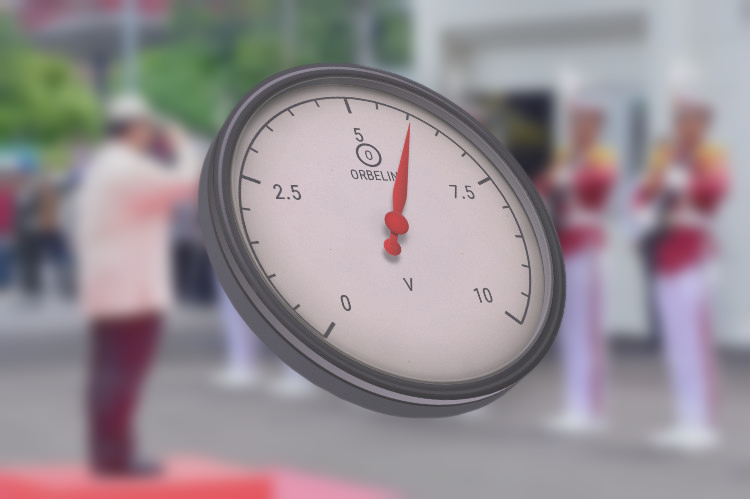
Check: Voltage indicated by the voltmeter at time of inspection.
6 V
